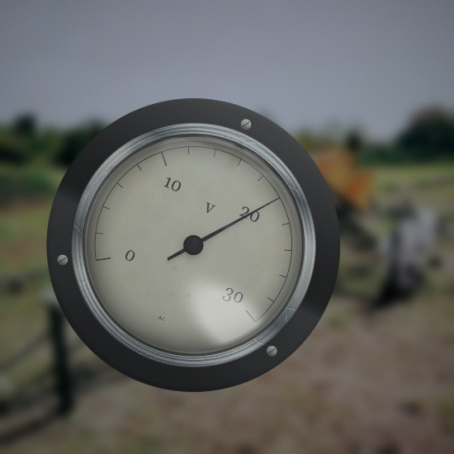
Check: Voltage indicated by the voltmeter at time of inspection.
20 V
